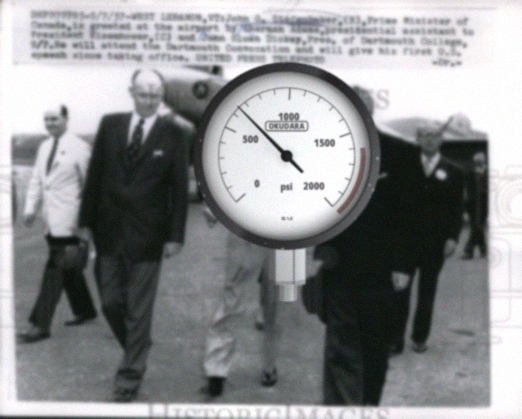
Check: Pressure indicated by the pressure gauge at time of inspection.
650 psi
